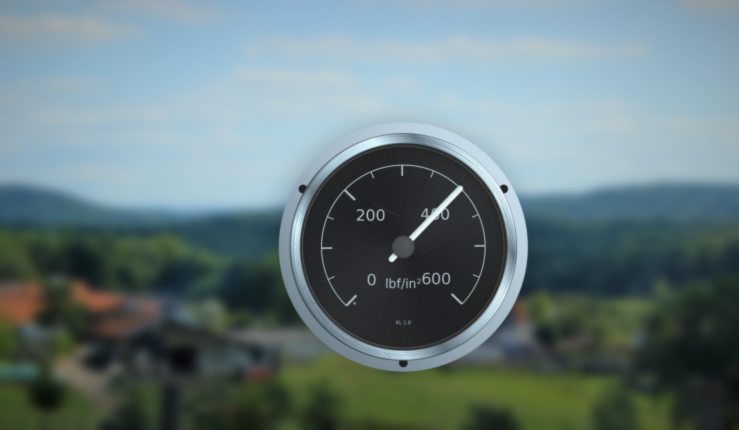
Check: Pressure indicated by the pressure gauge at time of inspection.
400 psi
